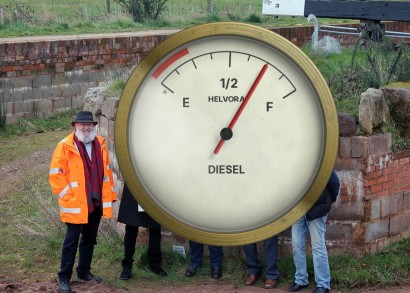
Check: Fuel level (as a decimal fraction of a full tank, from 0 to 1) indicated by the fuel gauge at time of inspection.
0.75
